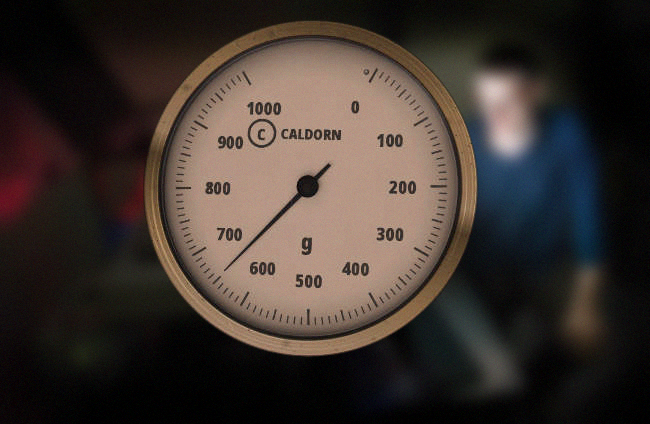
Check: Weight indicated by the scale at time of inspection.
650 g
